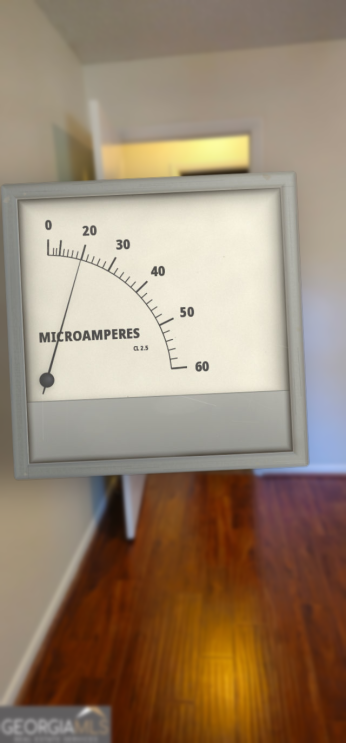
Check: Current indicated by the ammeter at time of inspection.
20 µA
